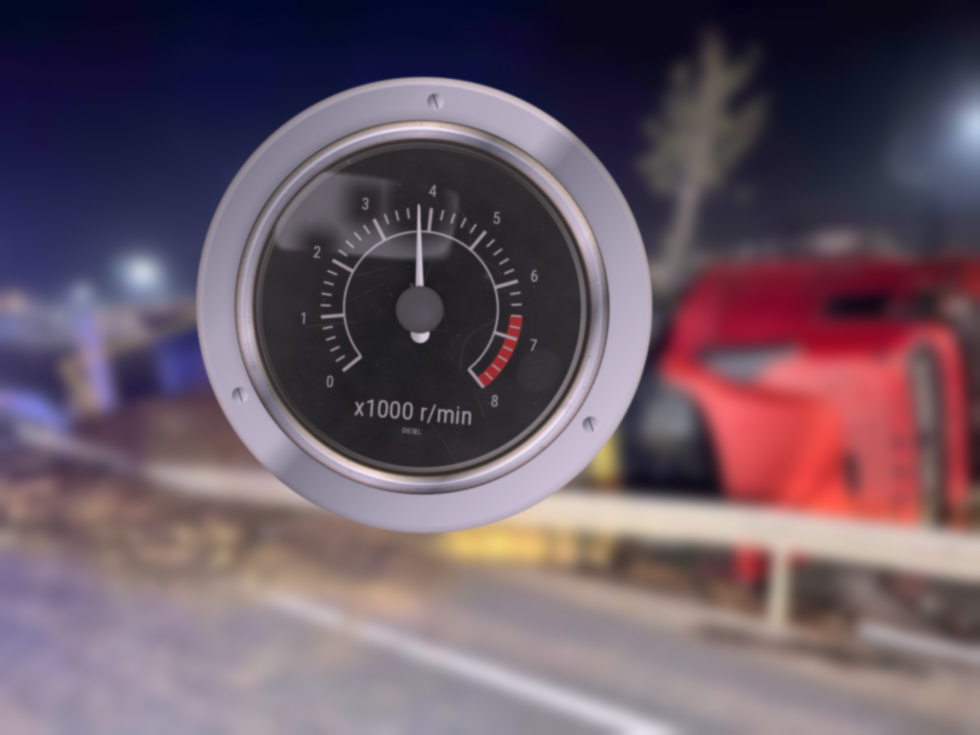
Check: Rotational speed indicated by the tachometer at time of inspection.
3800 rpm
